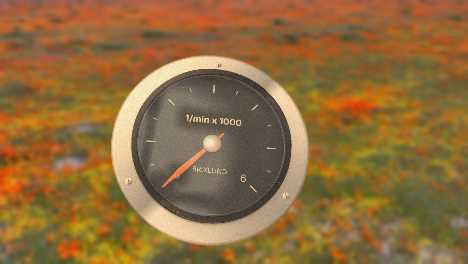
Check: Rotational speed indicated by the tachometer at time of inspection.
0 rpm
